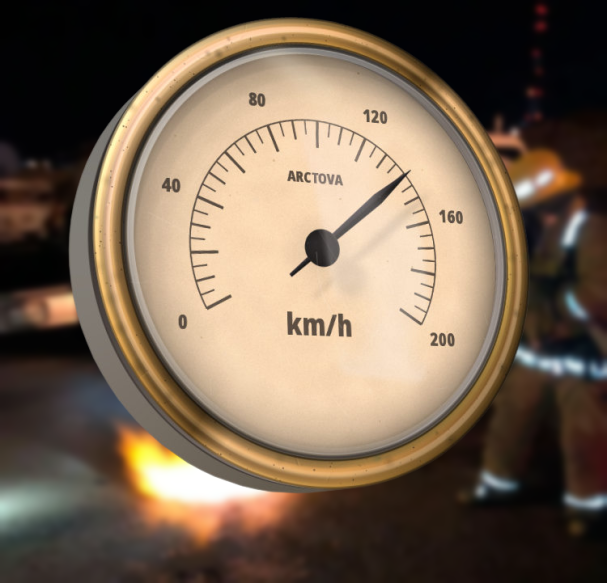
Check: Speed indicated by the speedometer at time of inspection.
140 km/h
